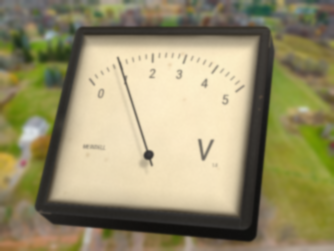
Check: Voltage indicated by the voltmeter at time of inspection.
1 V
